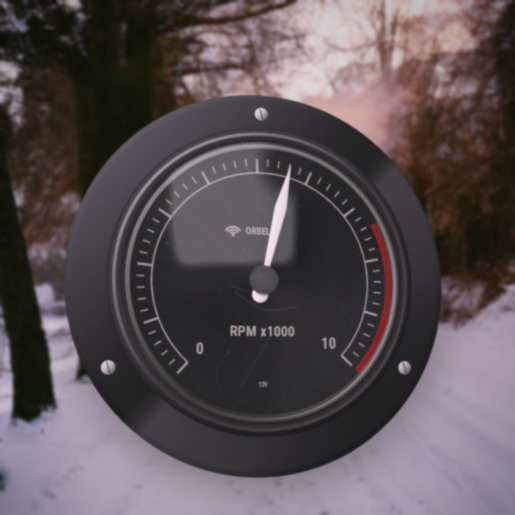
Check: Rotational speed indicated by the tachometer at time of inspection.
5600 rpm
